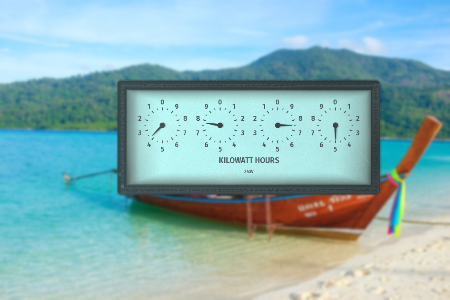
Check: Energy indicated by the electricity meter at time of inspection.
3775 kWh
